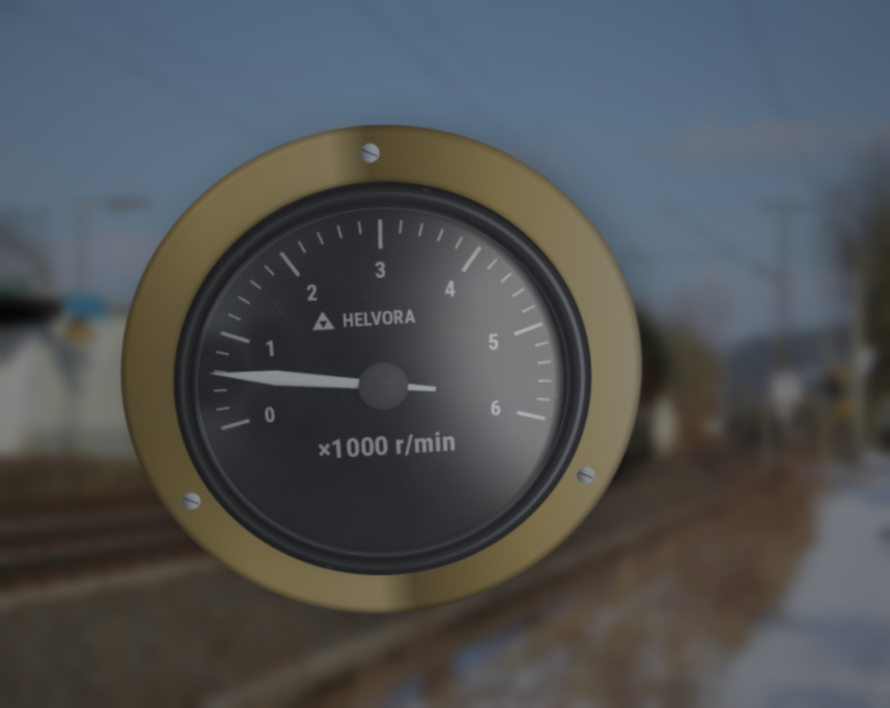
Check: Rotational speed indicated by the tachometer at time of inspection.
600 rpm
